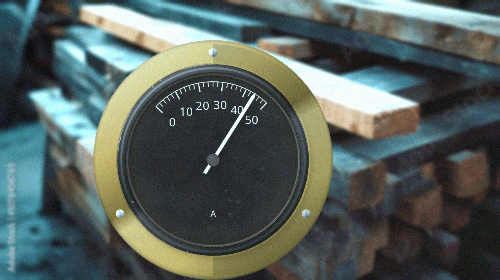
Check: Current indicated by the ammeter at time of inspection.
44 A
